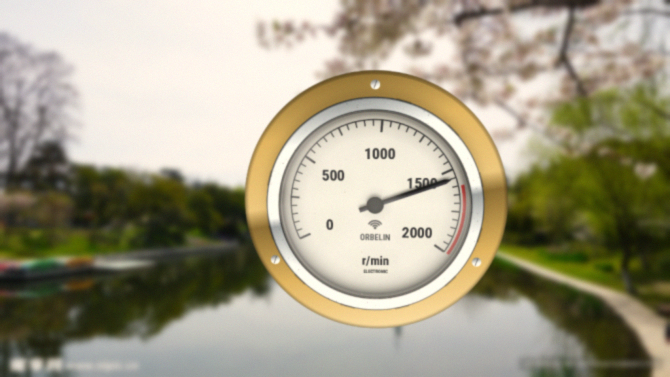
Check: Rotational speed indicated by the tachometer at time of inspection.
1550 rpm
